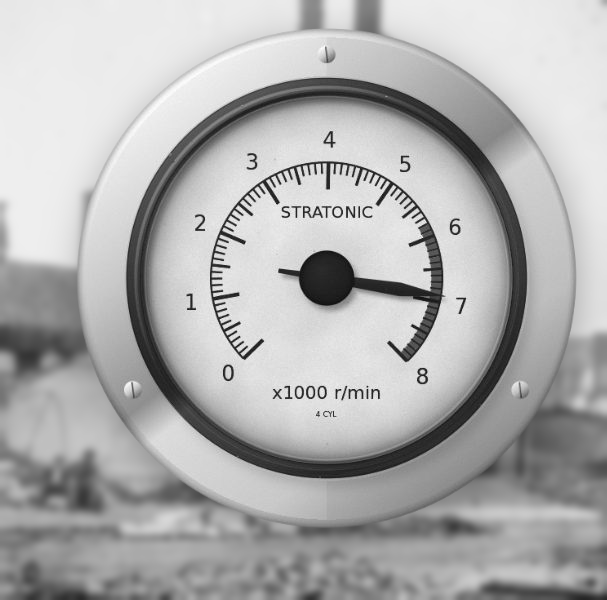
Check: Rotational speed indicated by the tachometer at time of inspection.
6900 rpm
